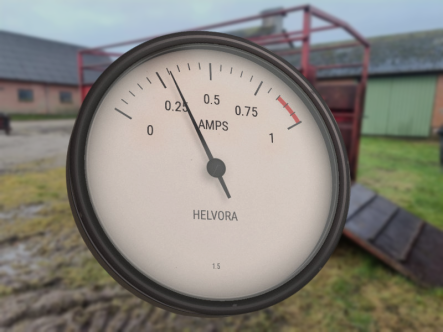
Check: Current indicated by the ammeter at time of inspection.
0.3 A
